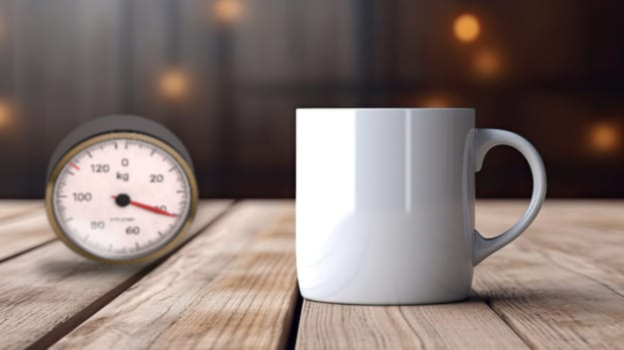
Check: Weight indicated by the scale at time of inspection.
40 kg
